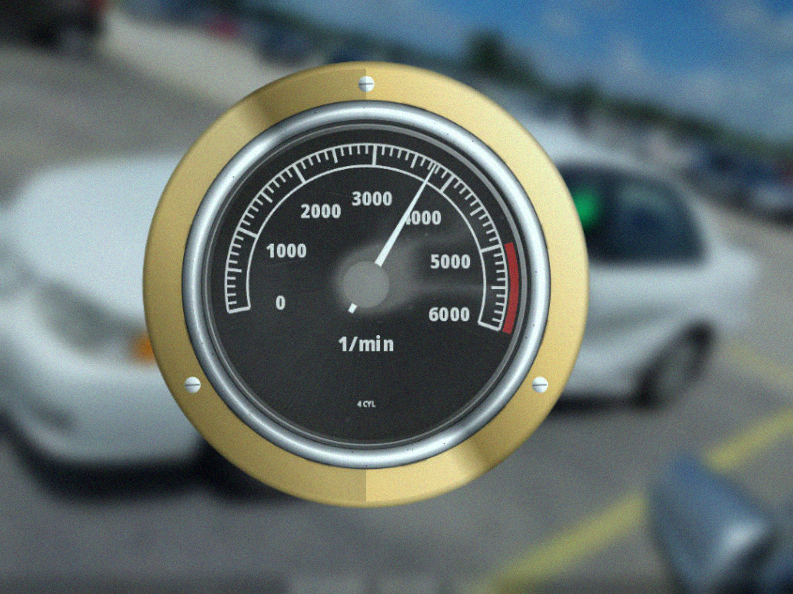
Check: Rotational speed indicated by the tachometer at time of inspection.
3750 rpm
